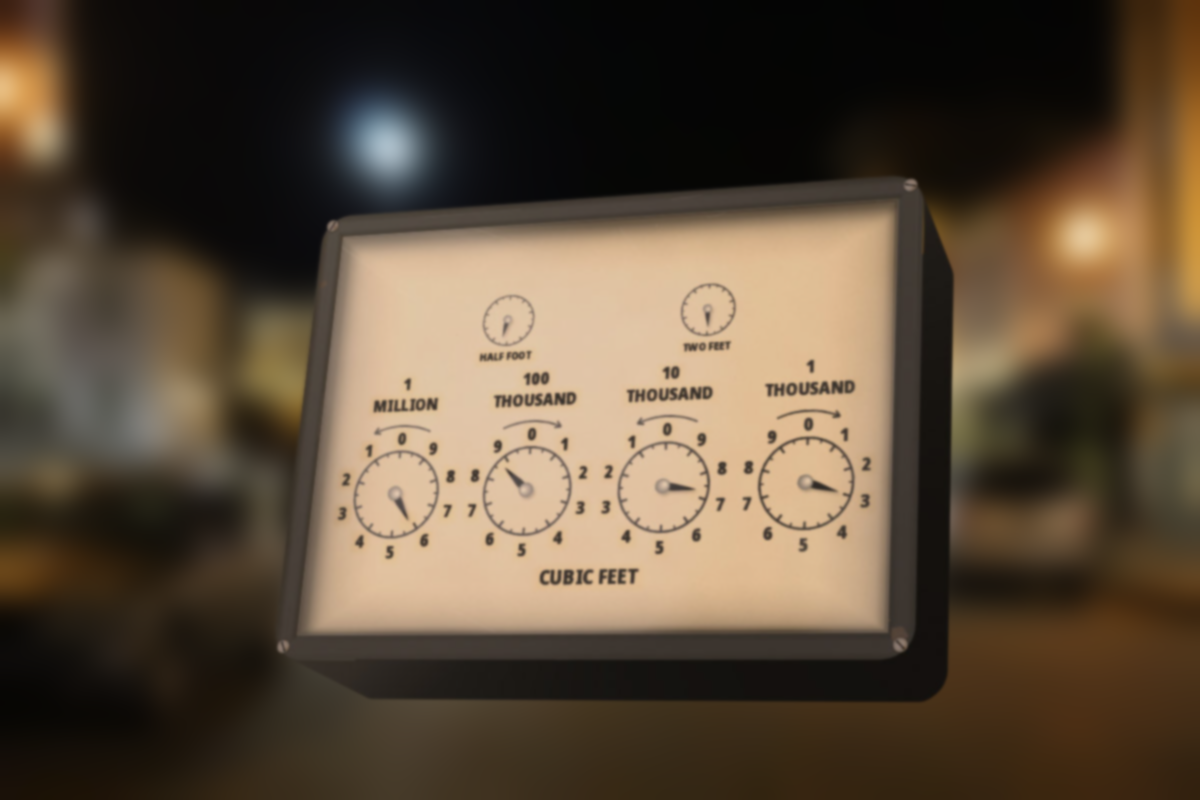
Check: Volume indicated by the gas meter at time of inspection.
587300 ft³
